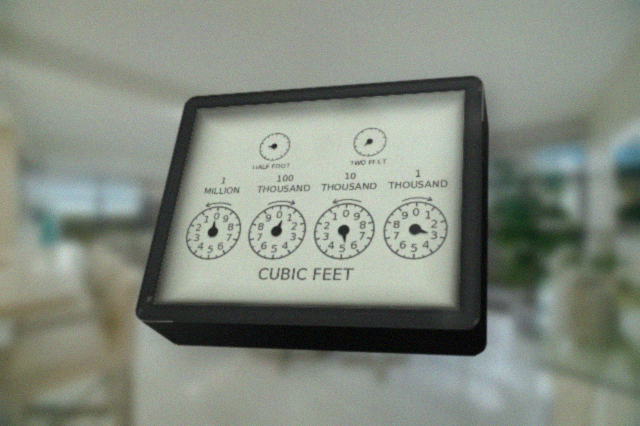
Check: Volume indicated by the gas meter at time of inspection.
5300 ft³
